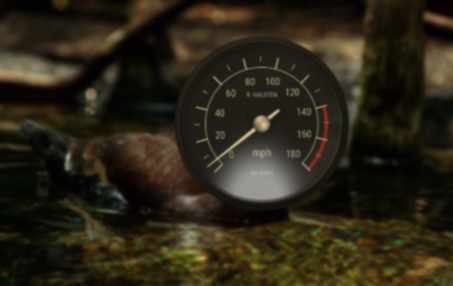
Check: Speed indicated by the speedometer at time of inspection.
5 mph
